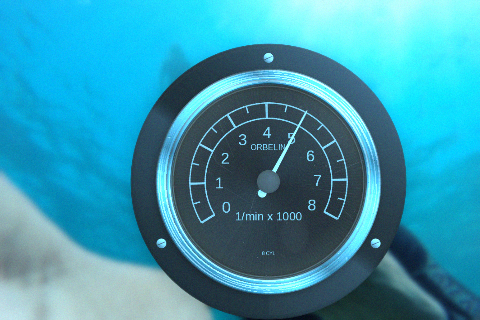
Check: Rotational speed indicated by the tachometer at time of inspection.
5000 rpm
